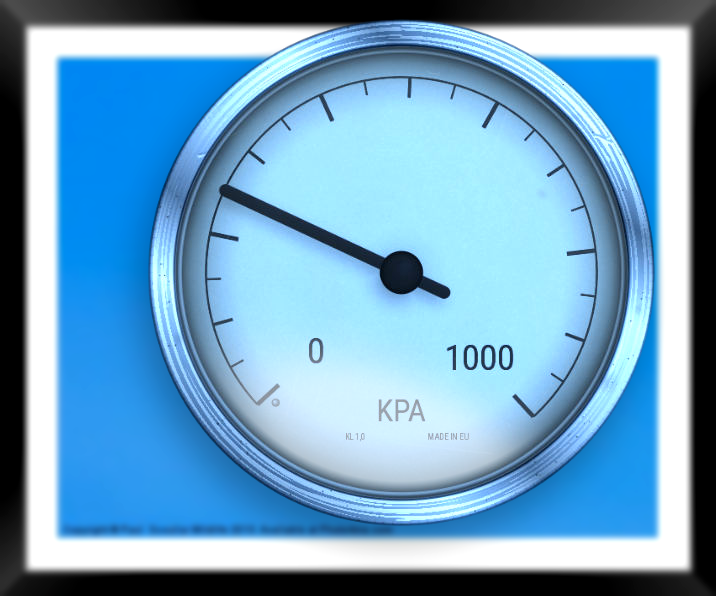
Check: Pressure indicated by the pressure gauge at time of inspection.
250 kPa
